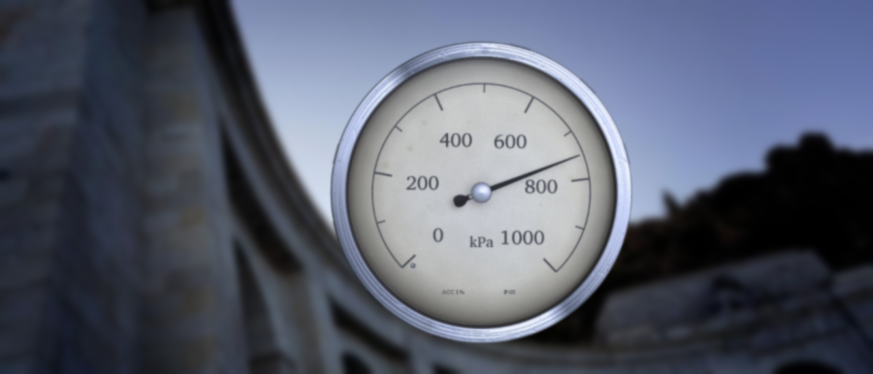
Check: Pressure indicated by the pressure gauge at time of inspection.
750 kPa
